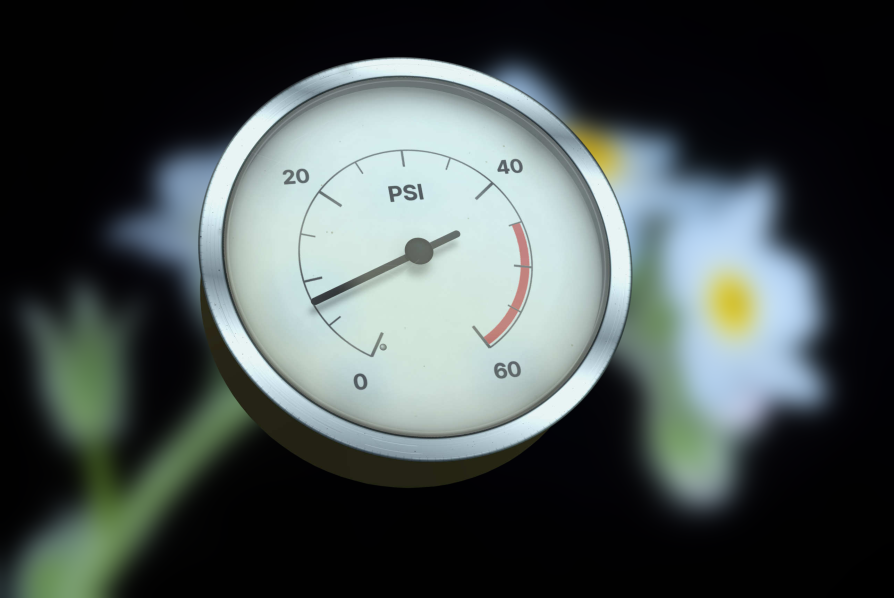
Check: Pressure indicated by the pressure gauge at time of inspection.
7.5 psi
